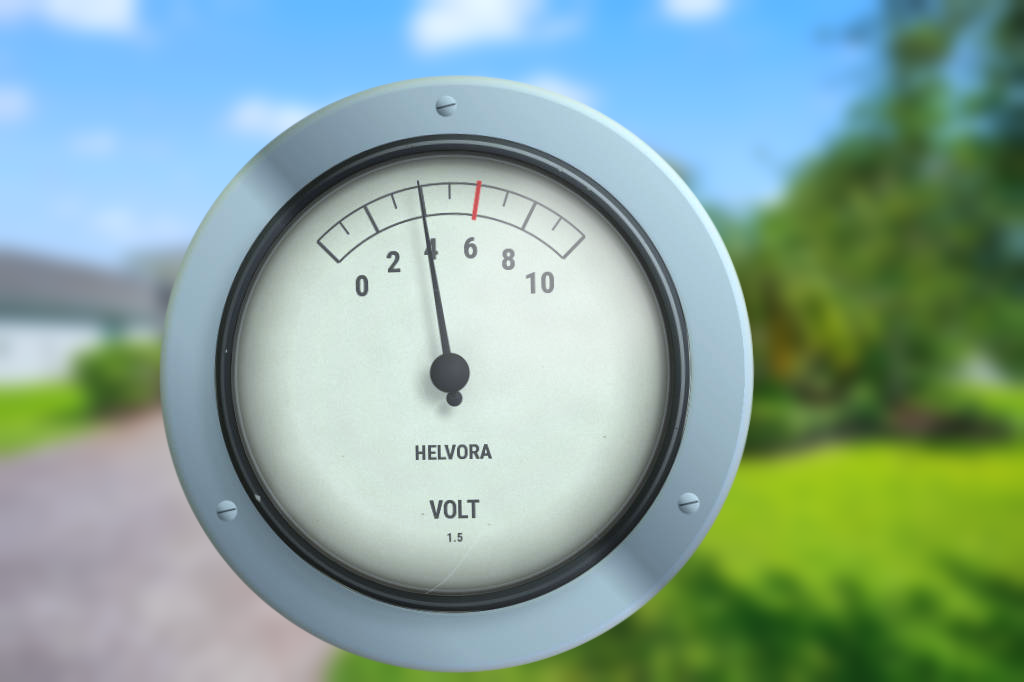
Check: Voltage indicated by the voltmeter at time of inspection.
4 V
